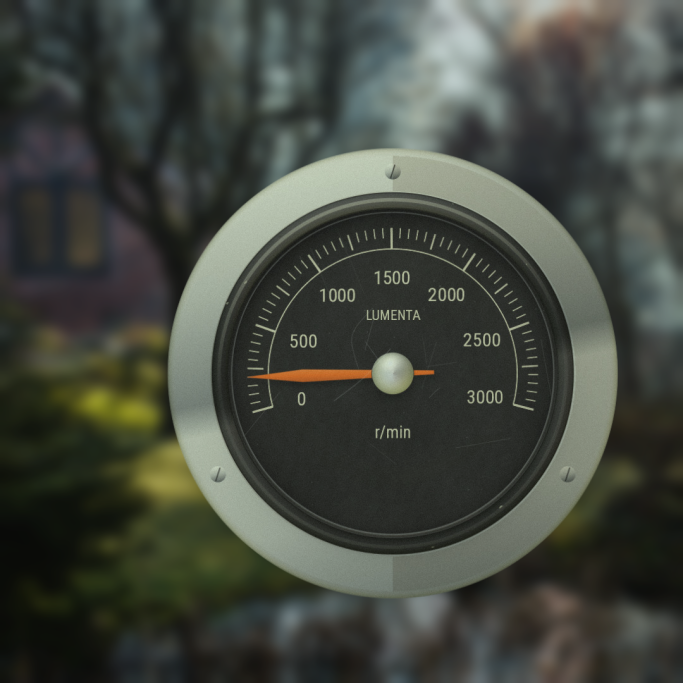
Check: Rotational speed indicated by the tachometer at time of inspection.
200 rpm
